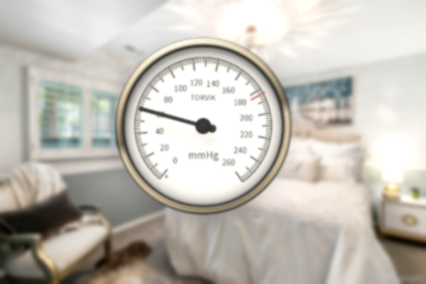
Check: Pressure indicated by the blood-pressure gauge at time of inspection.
60 mmHg
